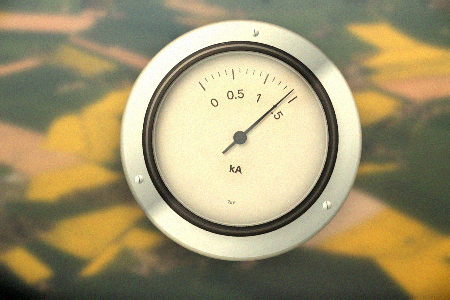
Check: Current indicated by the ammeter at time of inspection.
1.4 kA
